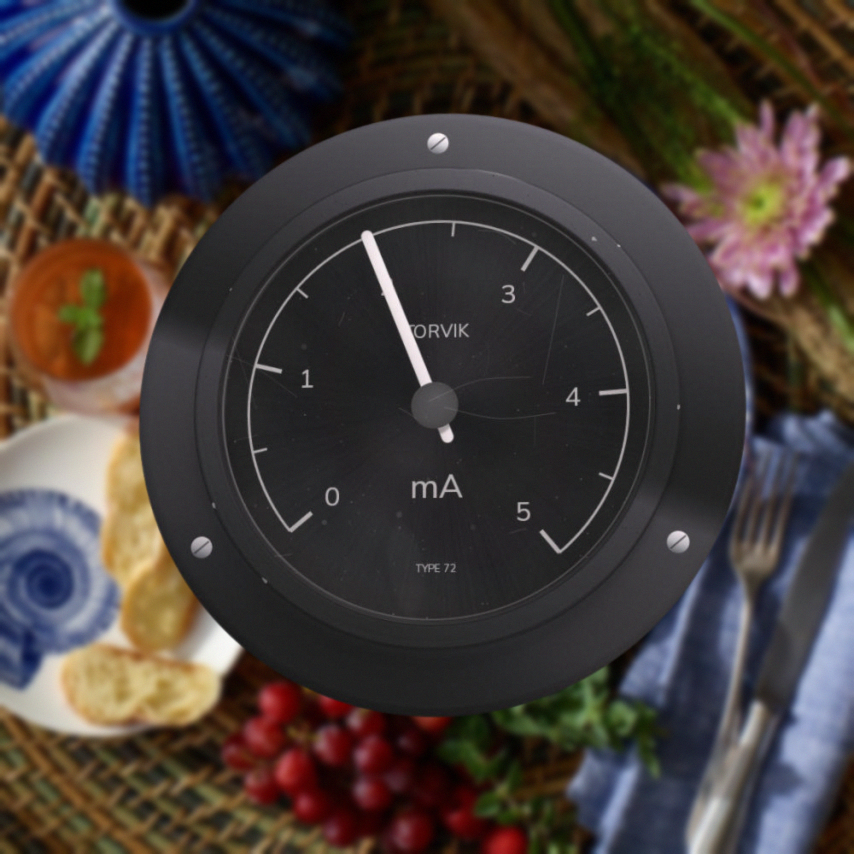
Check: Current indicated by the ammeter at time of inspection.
2 mA
